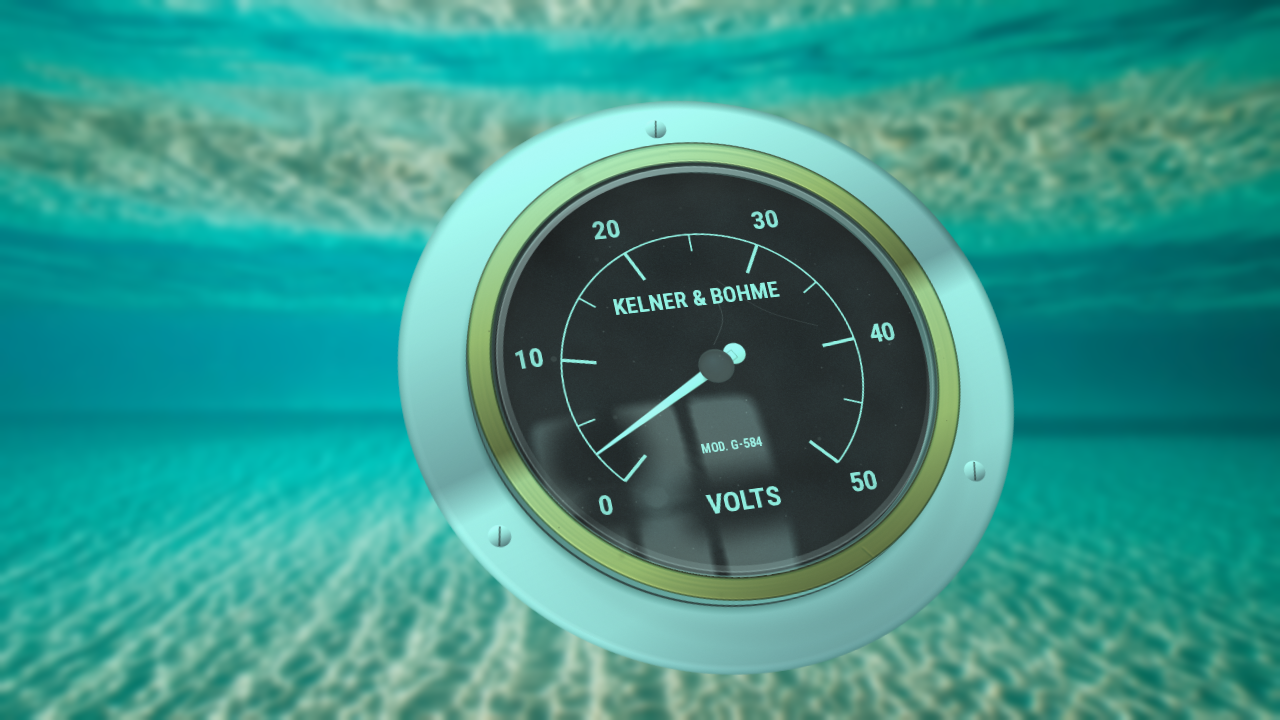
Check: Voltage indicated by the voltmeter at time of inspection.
2.5 V
